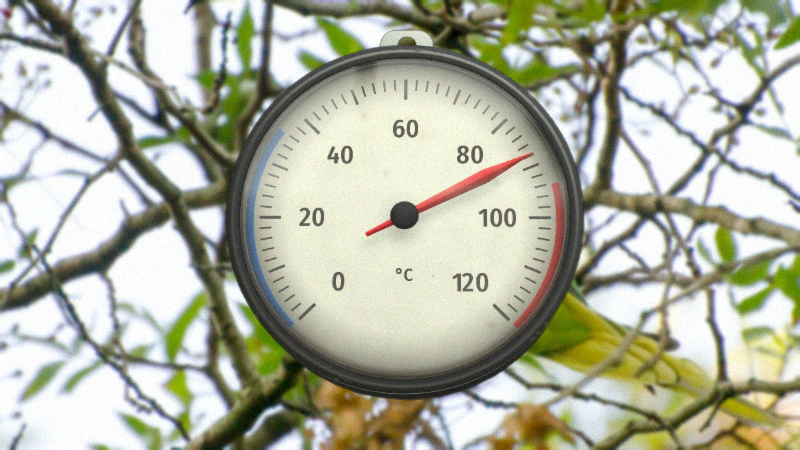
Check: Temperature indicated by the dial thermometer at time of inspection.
88 °C
